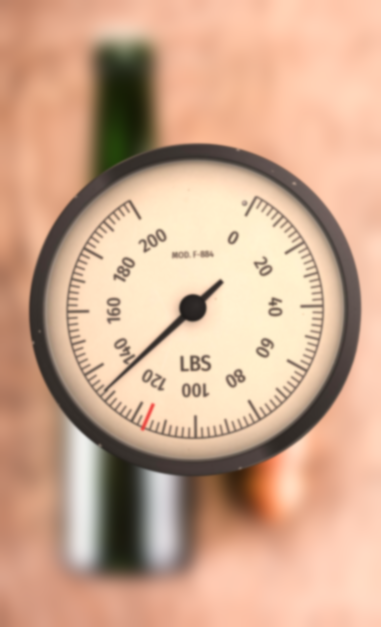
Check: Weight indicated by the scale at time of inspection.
132 lb
